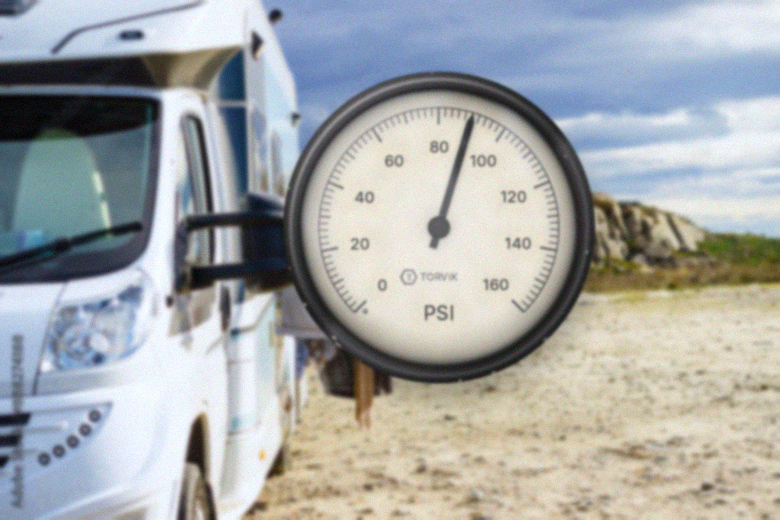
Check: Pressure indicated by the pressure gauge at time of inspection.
90 psi
